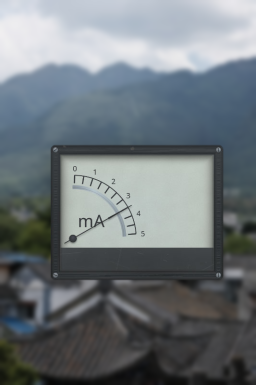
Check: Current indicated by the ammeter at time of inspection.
3.5 mA
